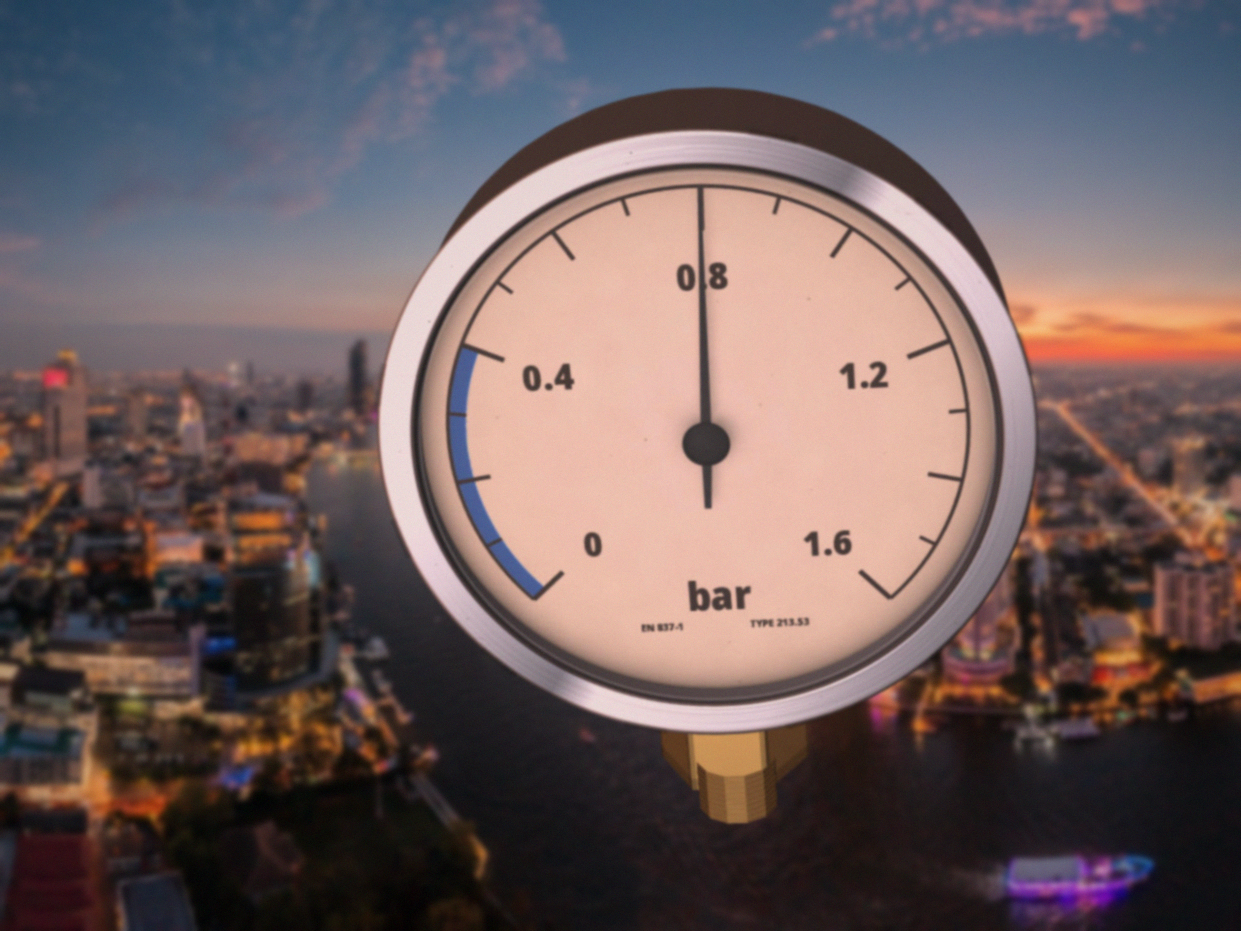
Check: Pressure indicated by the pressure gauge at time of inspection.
0.8 bar
